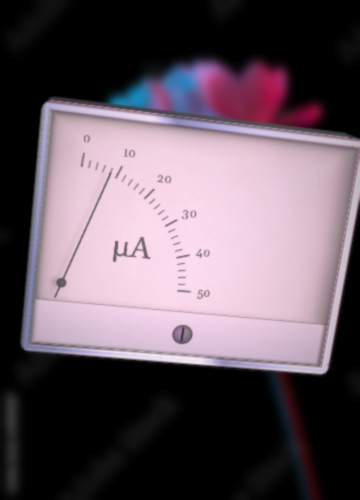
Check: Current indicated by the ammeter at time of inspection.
8 µA
